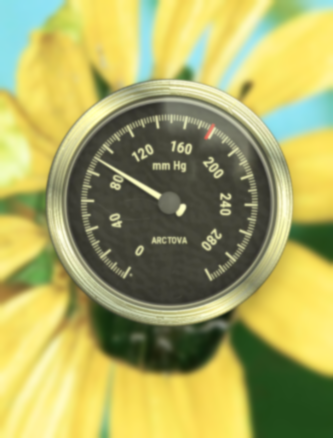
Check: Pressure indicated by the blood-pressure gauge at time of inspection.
90 mmHg
